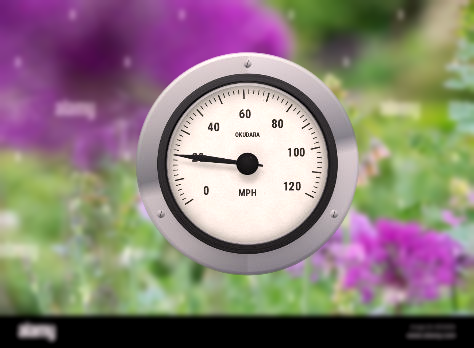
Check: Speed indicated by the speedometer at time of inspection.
20 mph
